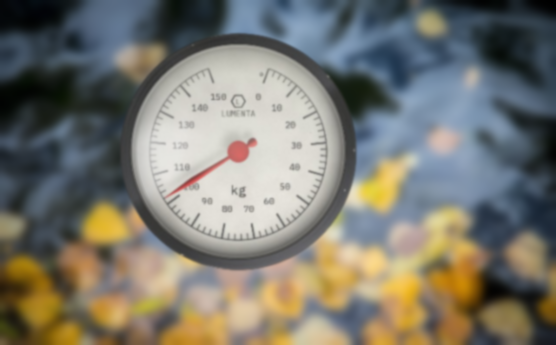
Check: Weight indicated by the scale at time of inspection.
102 kg
